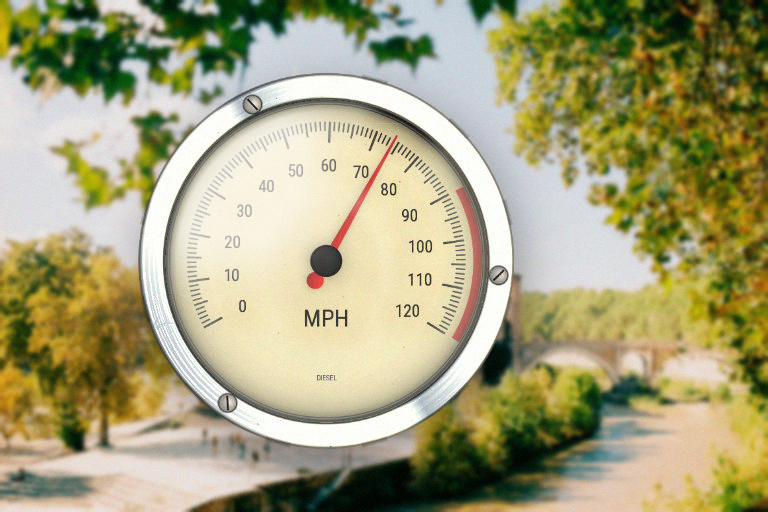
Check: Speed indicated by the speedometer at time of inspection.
74 mph
